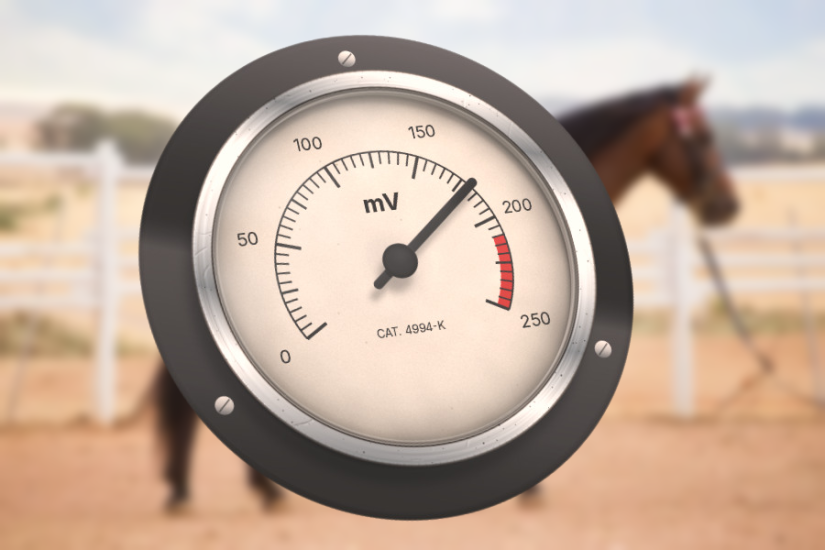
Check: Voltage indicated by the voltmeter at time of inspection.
180 mV
